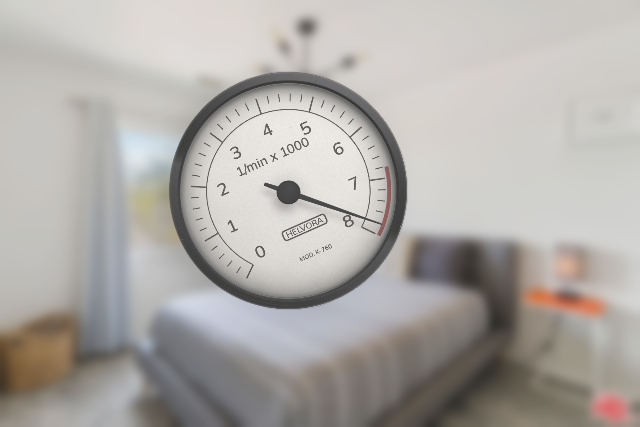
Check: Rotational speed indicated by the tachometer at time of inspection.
7800 rpm
